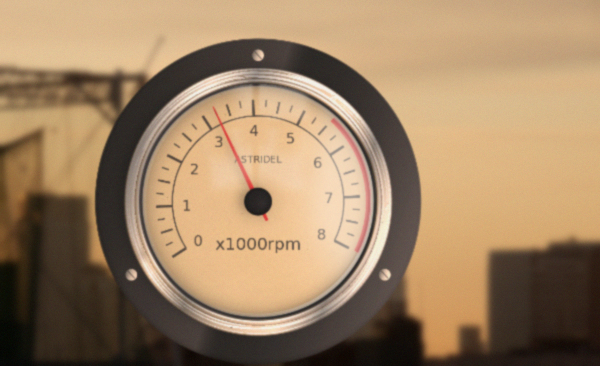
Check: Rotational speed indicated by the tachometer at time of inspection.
3250 rpm
